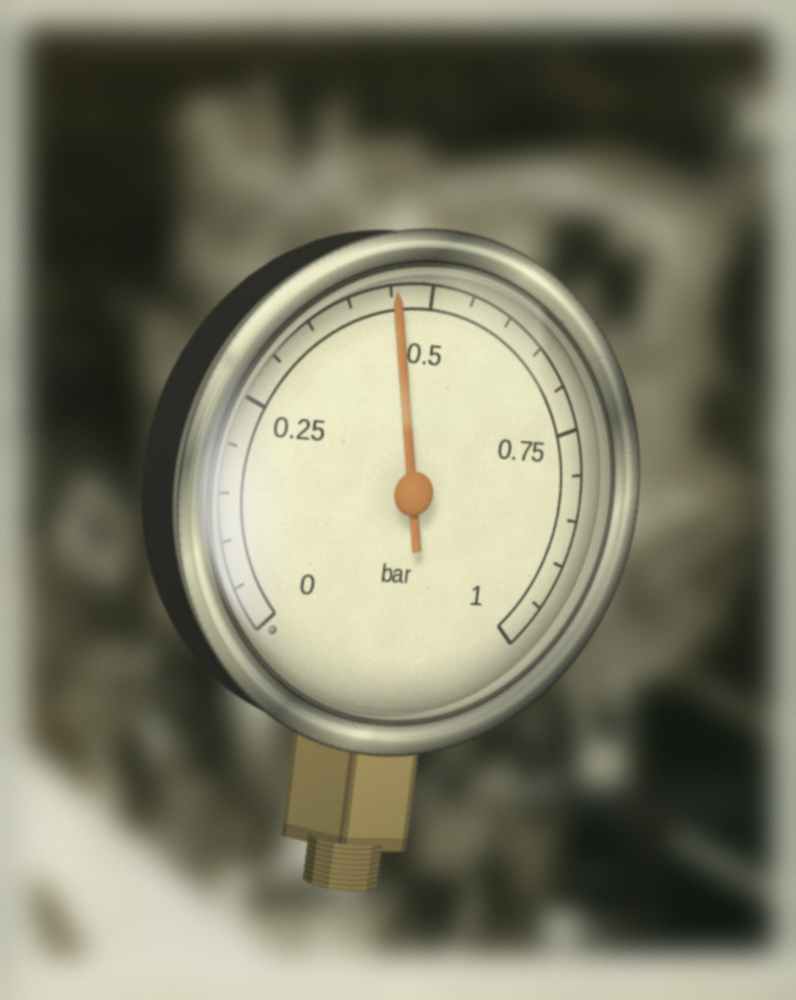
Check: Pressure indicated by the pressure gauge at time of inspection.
0.45 bar
